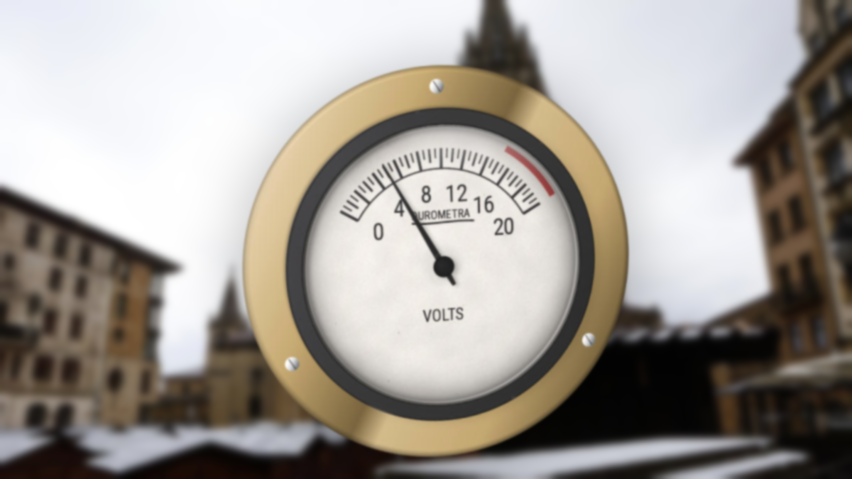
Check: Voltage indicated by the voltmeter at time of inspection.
5 V
